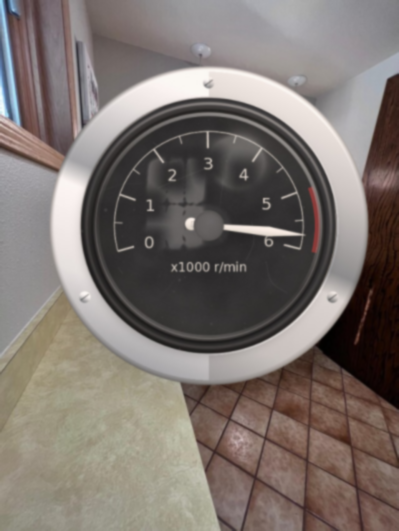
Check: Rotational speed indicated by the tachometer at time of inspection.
5750 rpm
